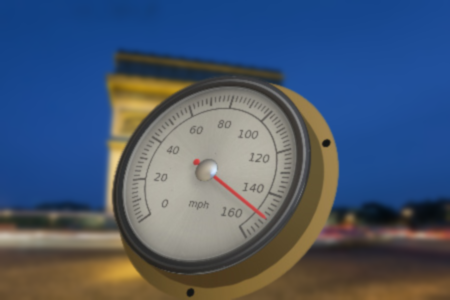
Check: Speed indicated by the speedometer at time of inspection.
150 mph
